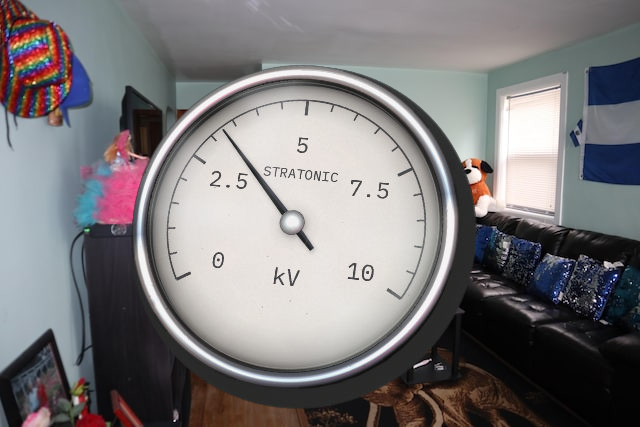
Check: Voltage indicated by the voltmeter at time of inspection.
3.25 kV
